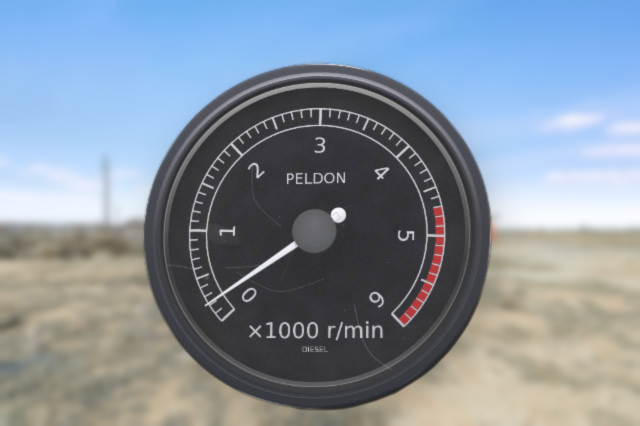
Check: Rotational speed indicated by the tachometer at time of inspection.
200 rpm
